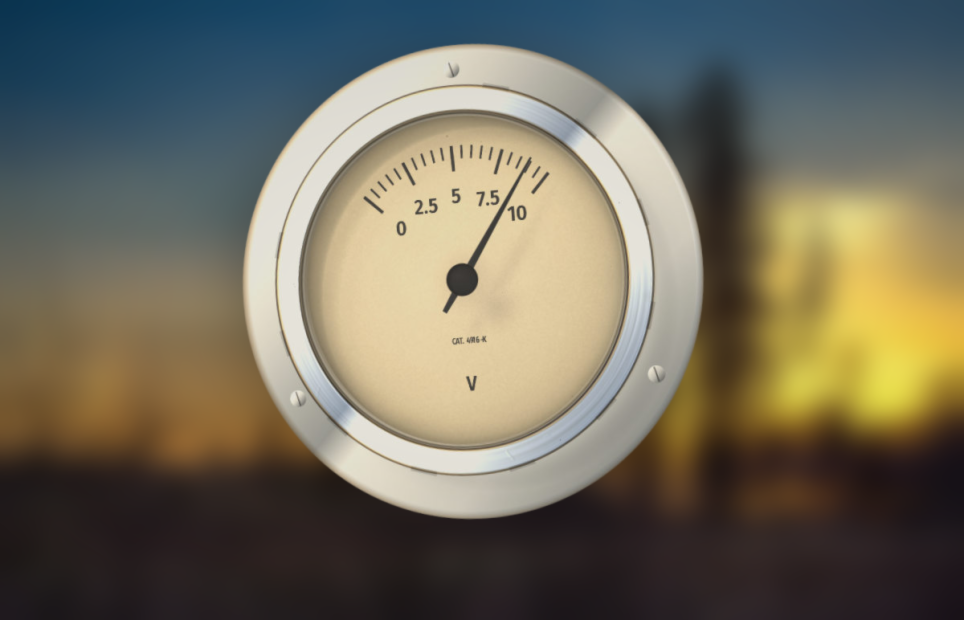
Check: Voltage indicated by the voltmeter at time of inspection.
9 V
